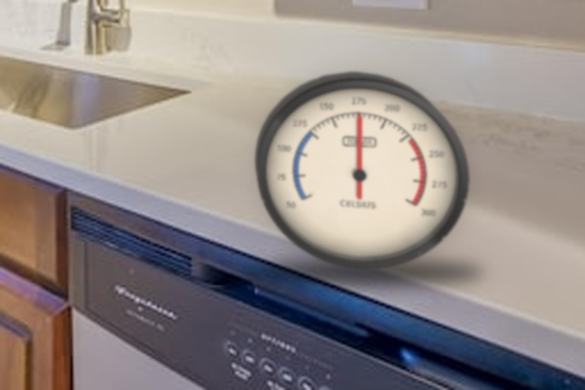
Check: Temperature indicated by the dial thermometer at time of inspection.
175 °C
